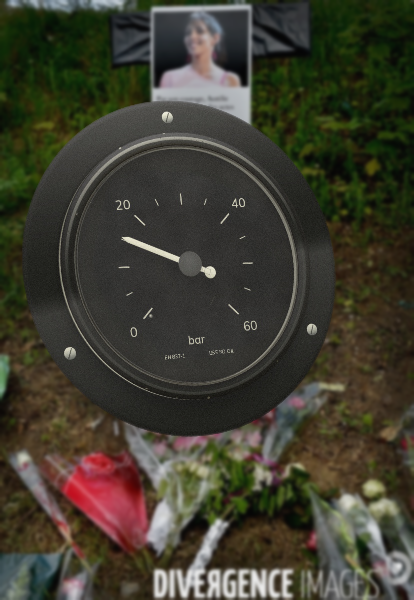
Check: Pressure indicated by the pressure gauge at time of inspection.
15 bar
